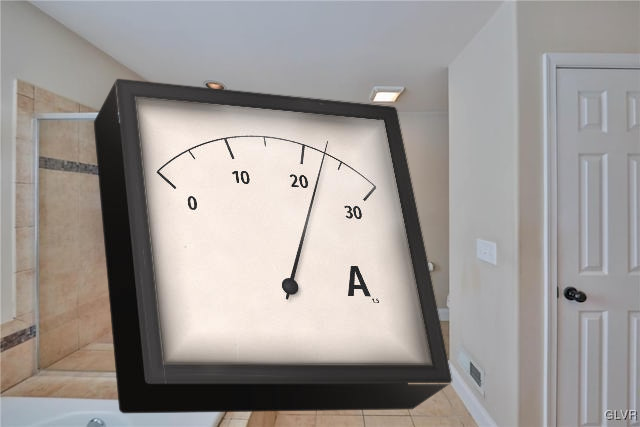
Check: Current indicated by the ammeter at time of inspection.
22.5 A
